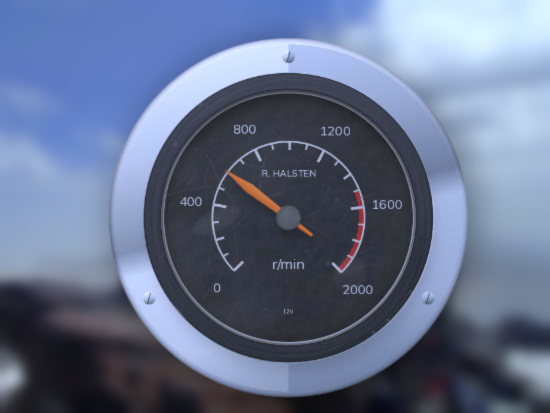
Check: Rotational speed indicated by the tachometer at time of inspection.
600 rpm
